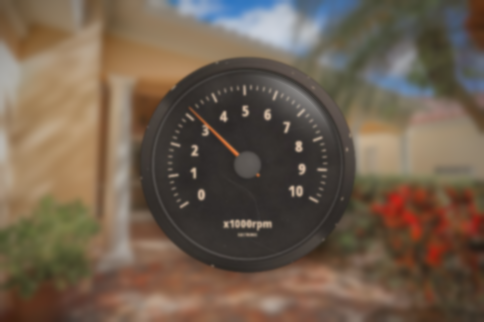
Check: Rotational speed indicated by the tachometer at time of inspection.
3200 rpm
